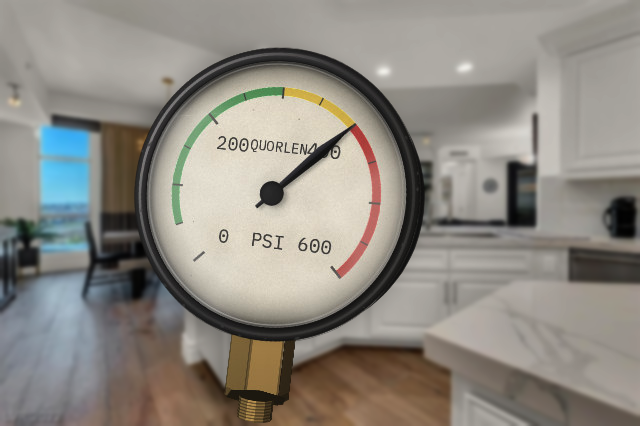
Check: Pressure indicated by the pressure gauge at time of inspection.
400 psi
